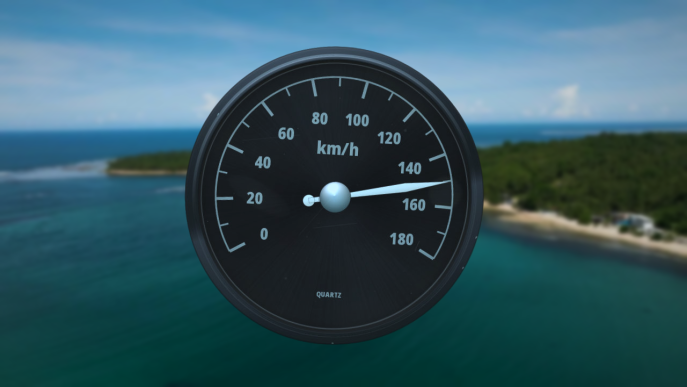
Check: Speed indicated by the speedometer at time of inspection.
150 km/h
